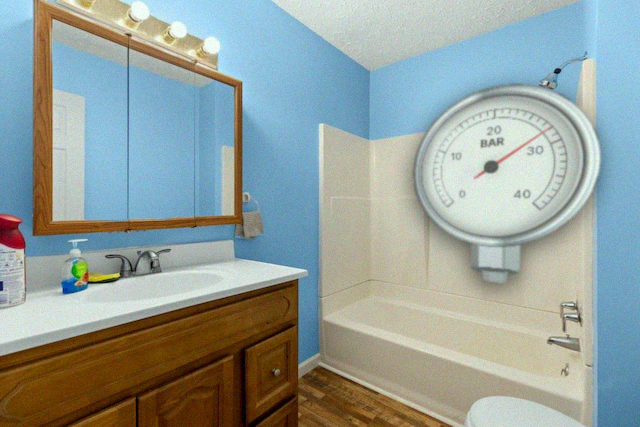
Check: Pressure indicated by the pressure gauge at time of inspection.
28 bar
